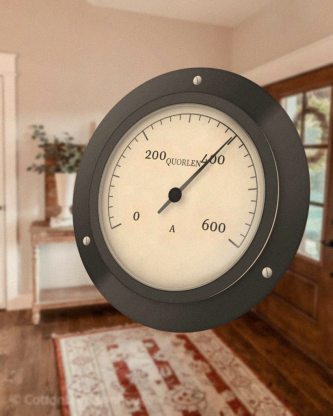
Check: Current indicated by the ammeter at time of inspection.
400 A
